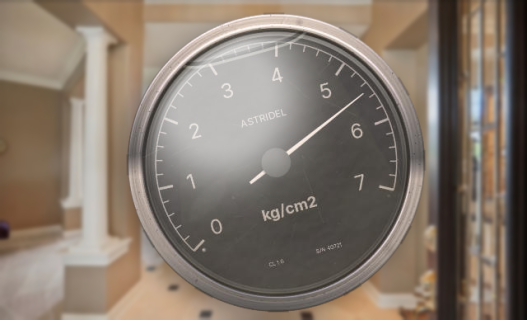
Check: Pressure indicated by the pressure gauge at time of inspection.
5.5 kg/cm²
